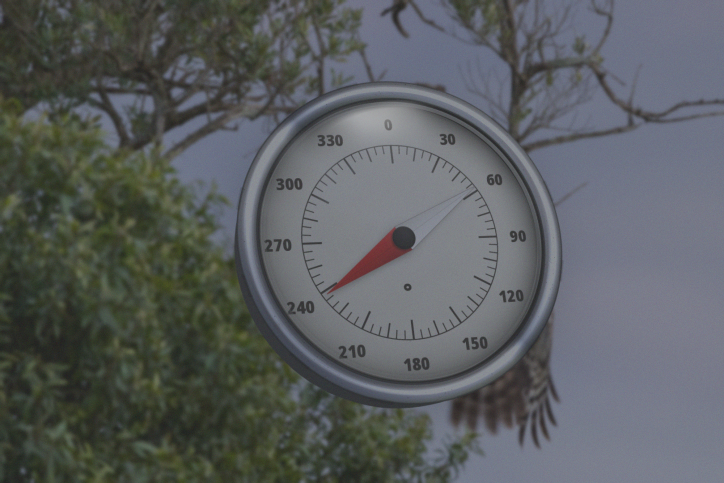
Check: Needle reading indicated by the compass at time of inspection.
237.5 °
